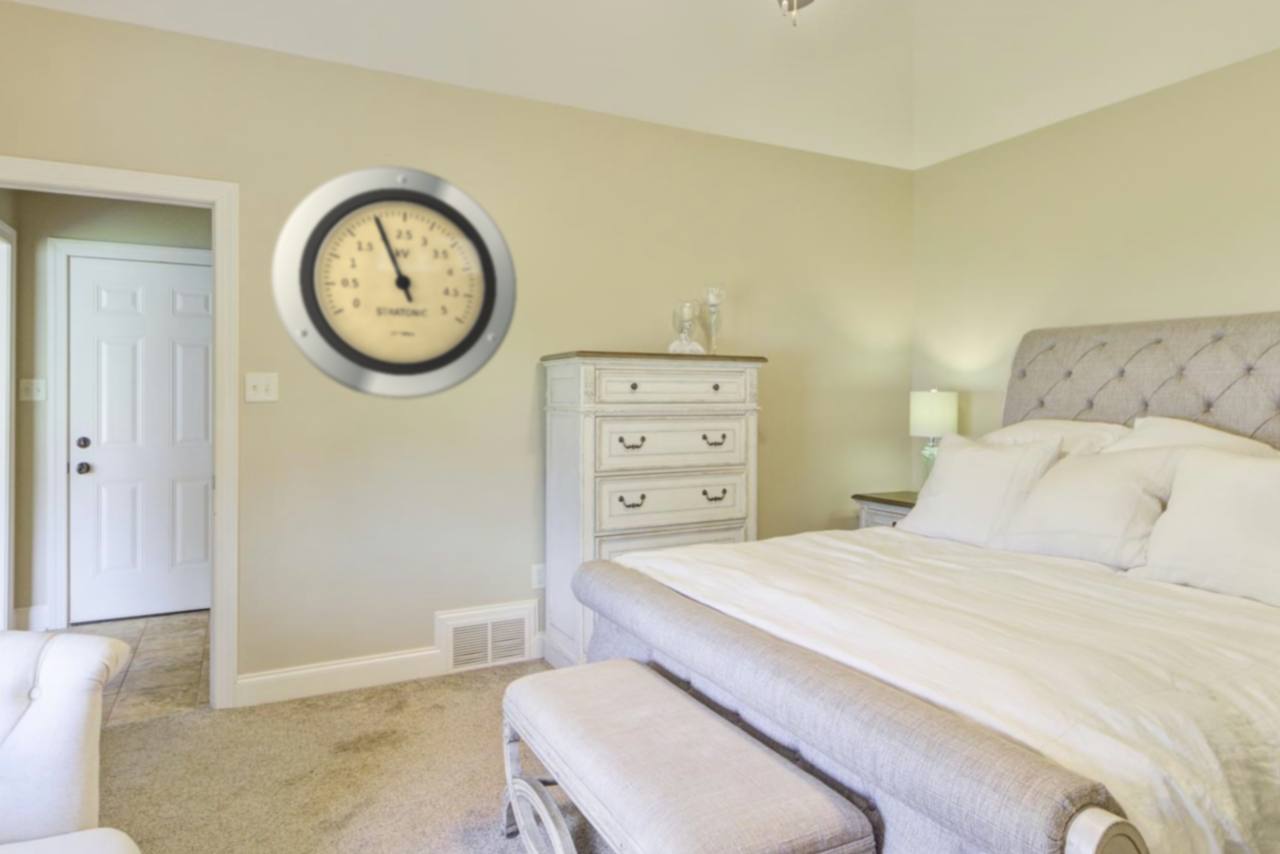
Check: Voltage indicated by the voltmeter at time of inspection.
2 kV
